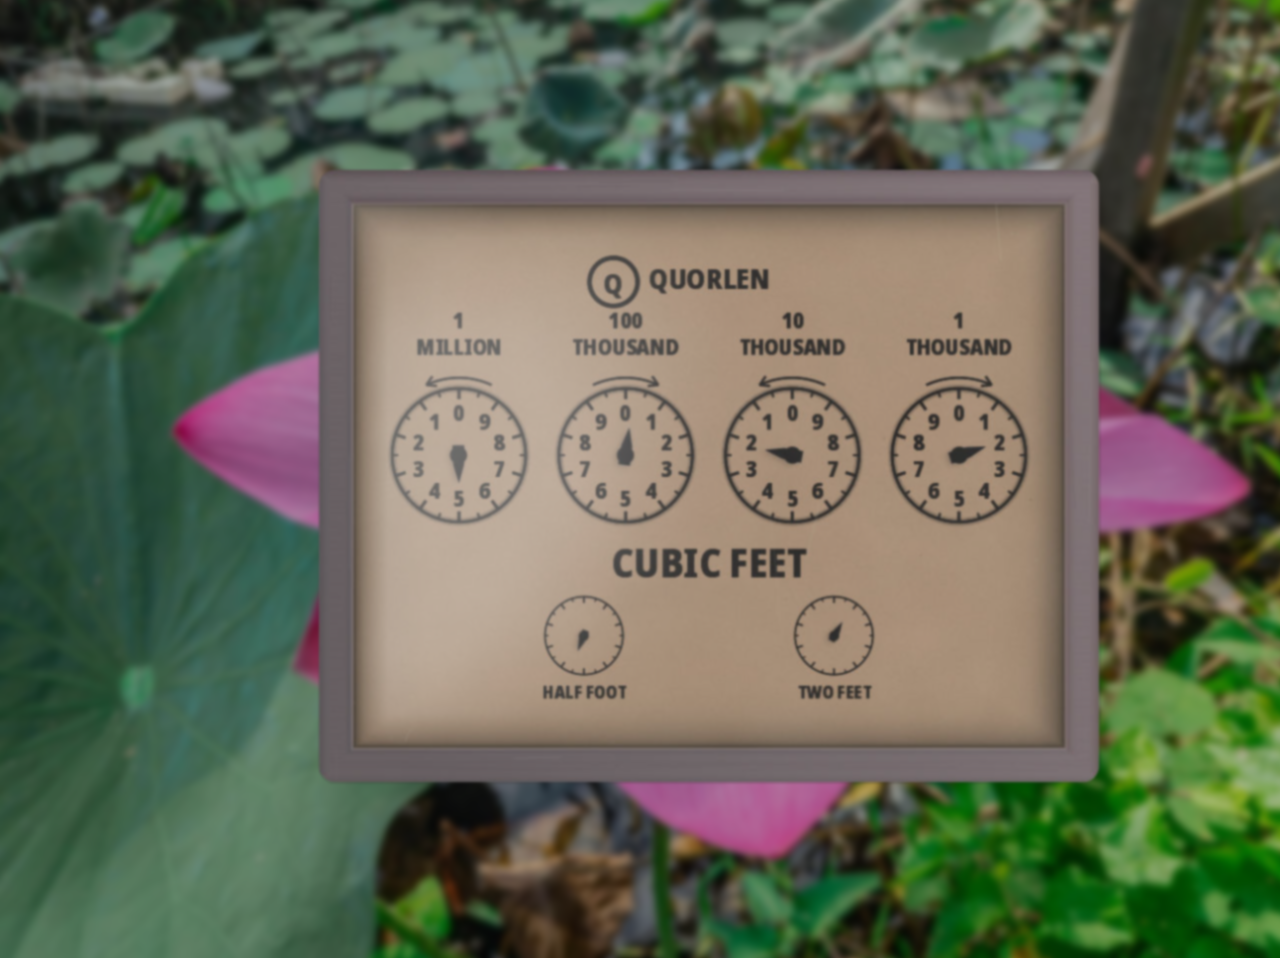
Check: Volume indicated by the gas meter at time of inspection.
502200 ft³
